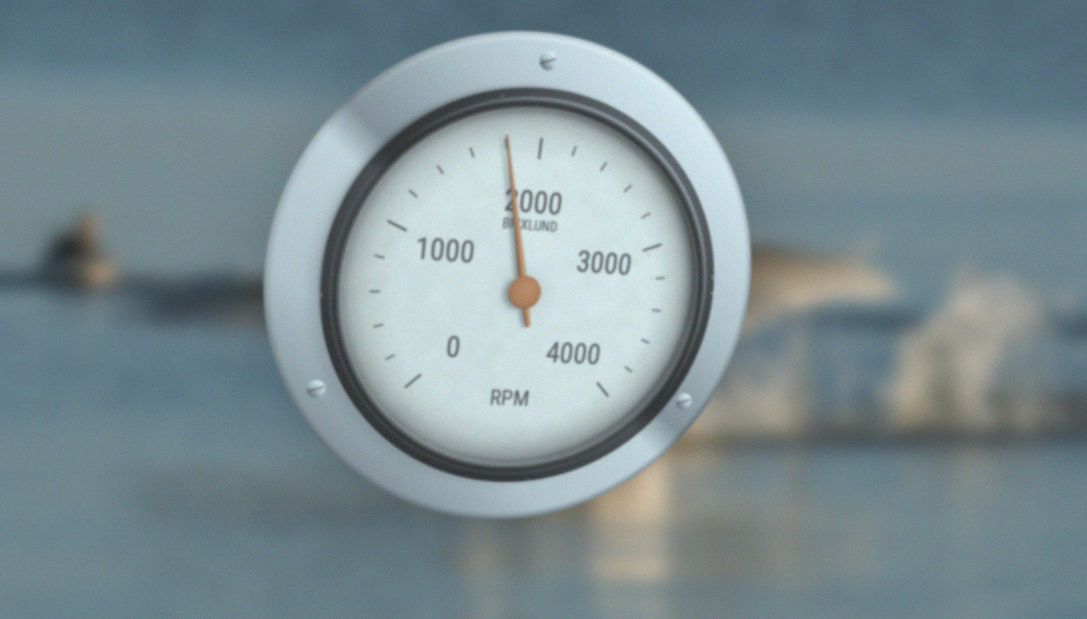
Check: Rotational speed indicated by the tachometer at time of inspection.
1800 rpm
